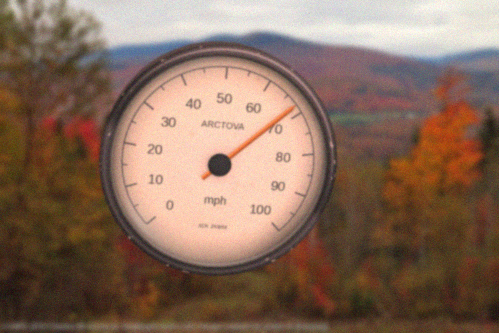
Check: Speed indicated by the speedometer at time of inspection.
67.5 mph
